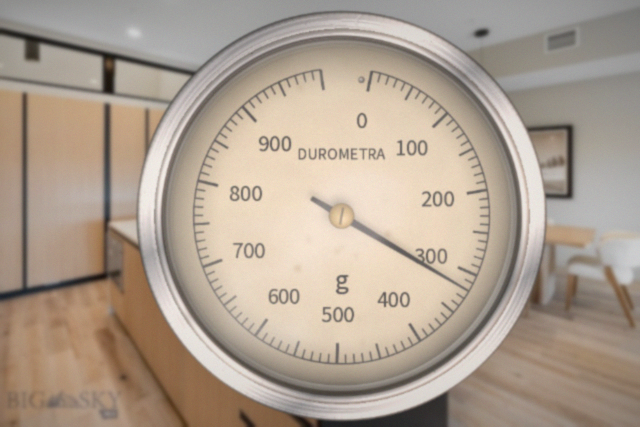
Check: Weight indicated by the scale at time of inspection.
320 g
